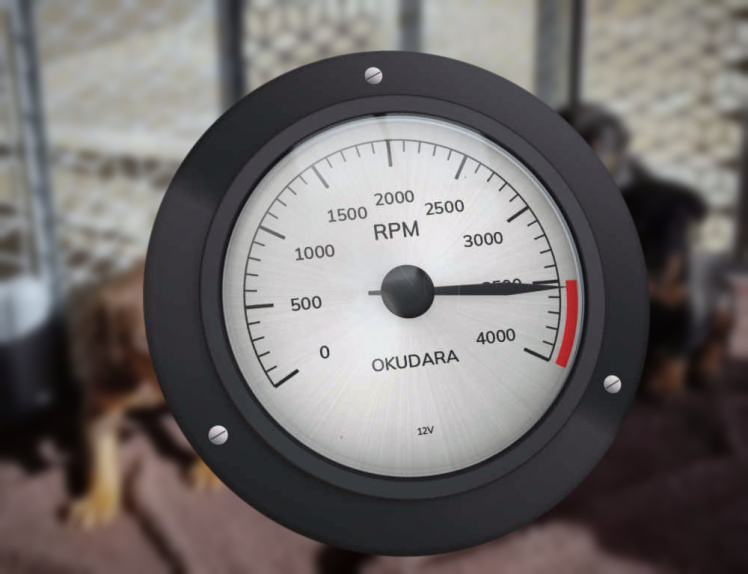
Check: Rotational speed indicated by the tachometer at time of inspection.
3550 rpm
